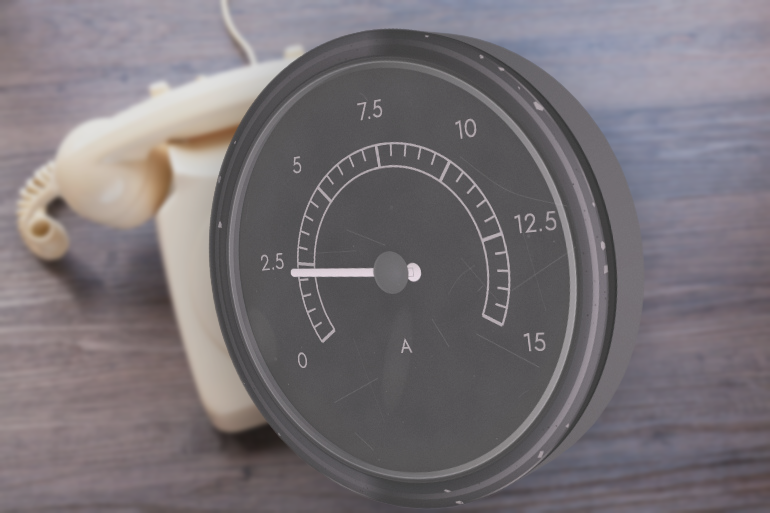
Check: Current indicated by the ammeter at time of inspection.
2.25 A
